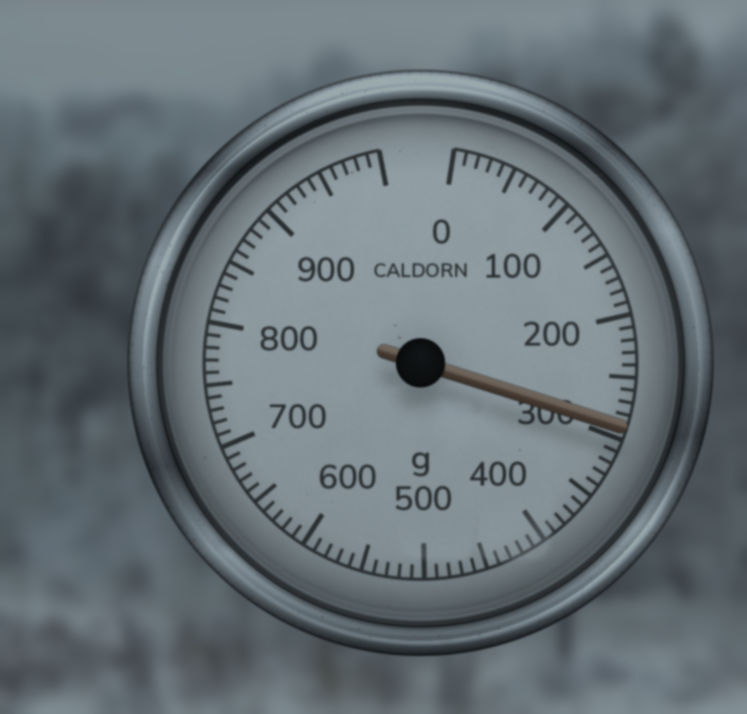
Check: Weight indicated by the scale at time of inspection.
290 g
